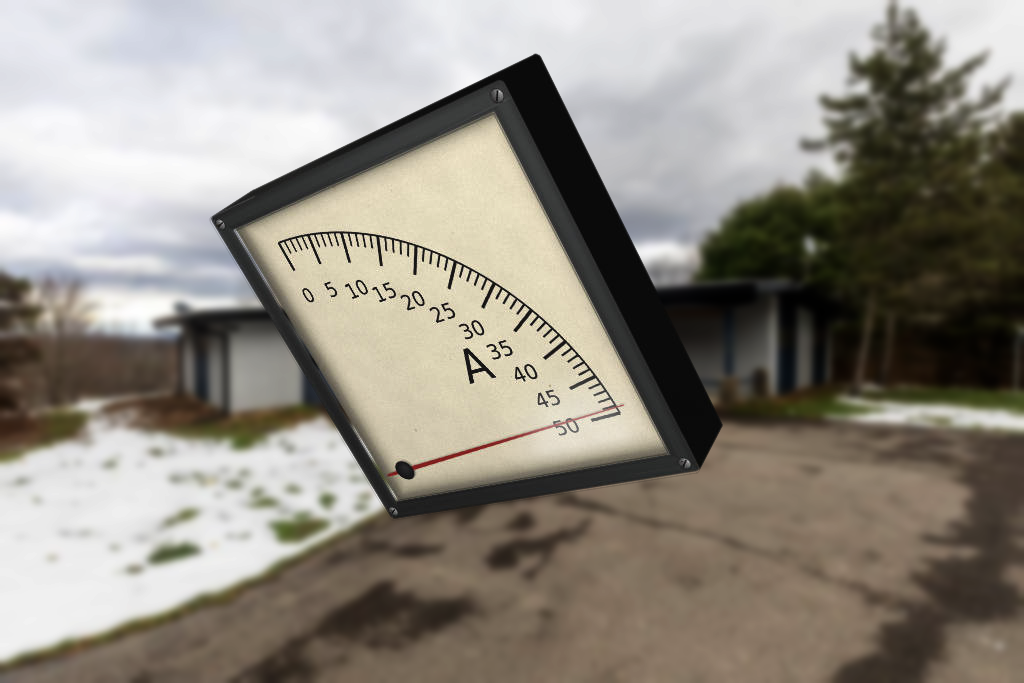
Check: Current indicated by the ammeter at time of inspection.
49 A
